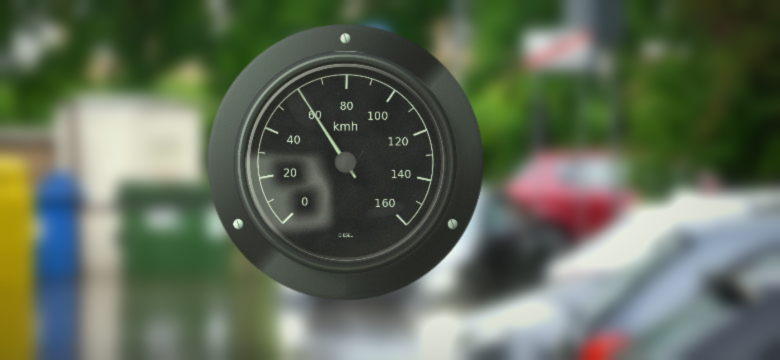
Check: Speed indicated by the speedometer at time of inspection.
60 km/h
